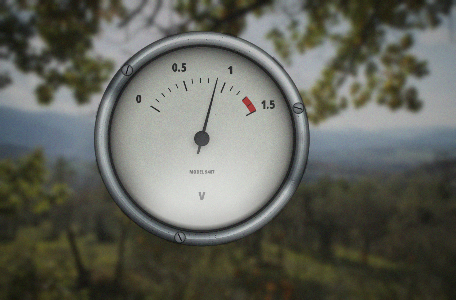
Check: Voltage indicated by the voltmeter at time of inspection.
0.9 V
